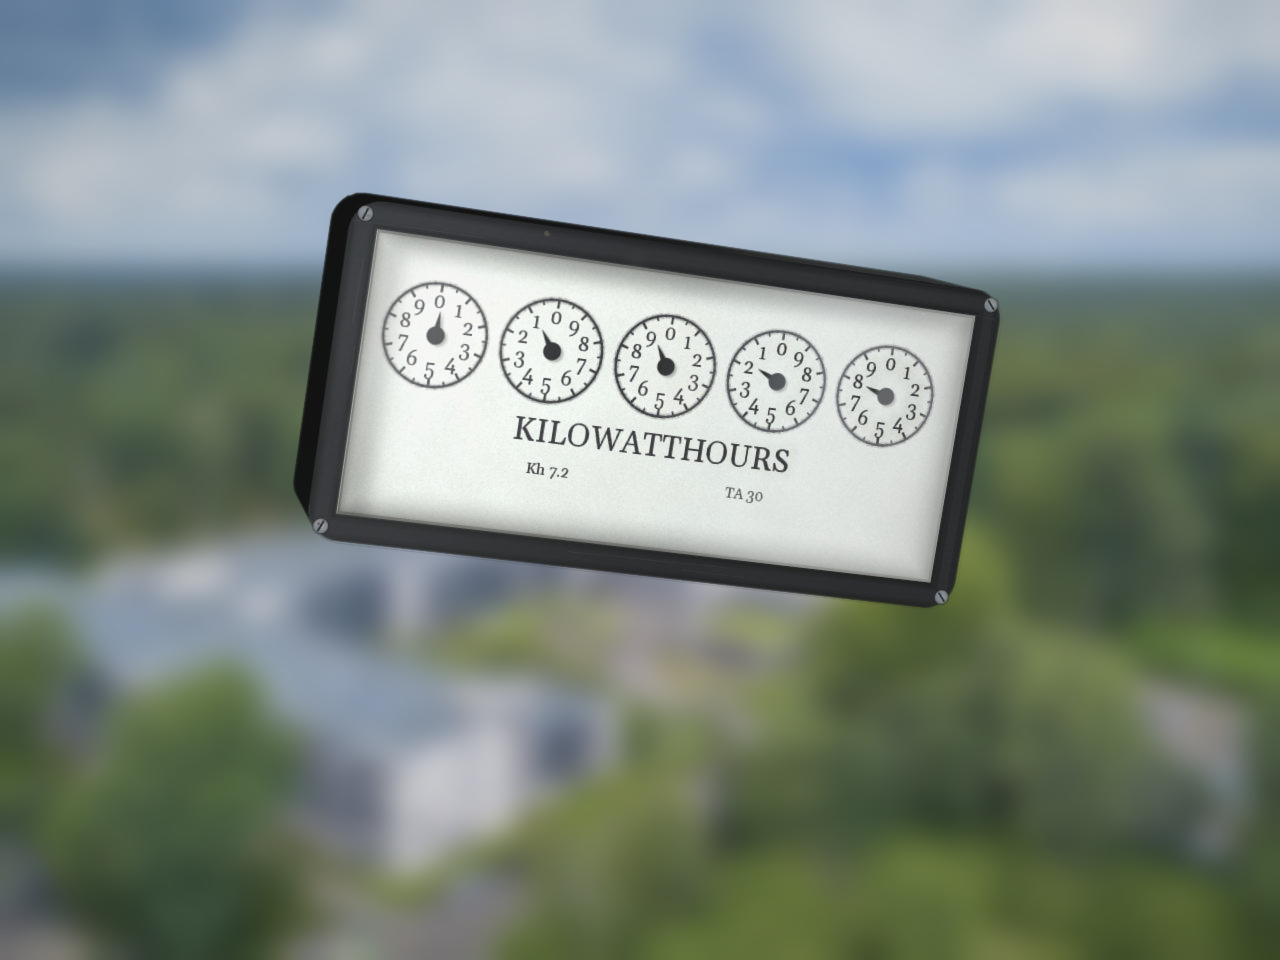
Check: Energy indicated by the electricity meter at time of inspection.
918 kWh
